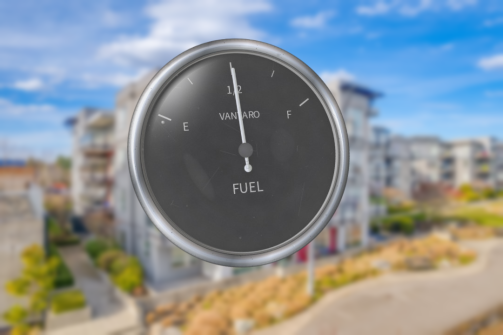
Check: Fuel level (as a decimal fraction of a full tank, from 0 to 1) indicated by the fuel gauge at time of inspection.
0.5
